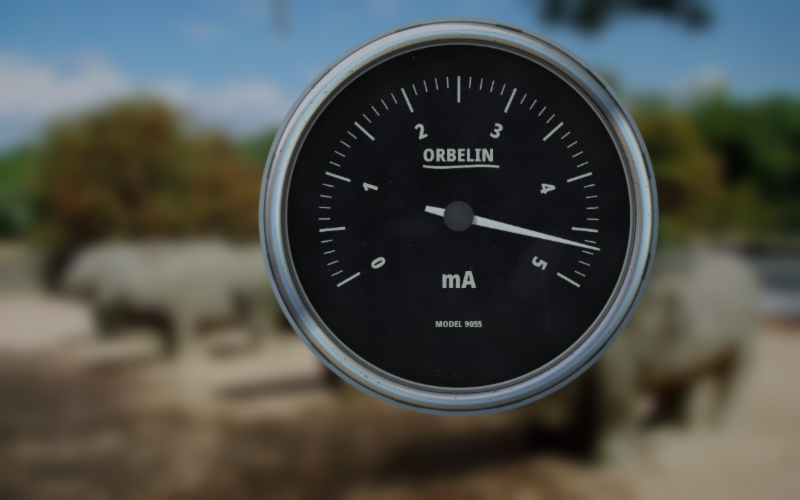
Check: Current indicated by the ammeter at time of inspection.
4.65 mA
